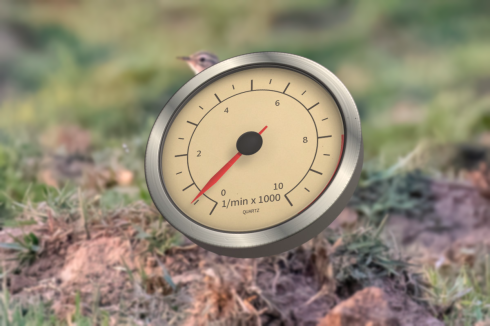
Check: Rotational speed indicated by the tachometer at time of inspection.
500 rpm
